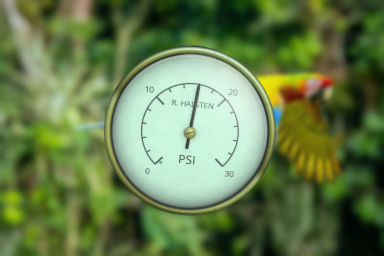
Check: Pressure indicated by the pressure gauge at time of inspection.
16 psi
